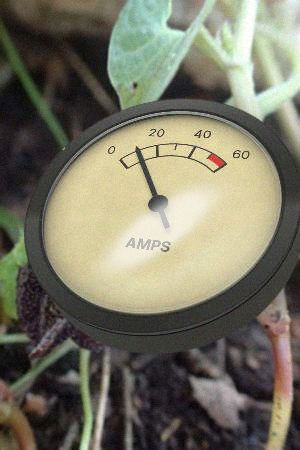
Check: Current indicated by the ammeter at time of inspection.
10 A
